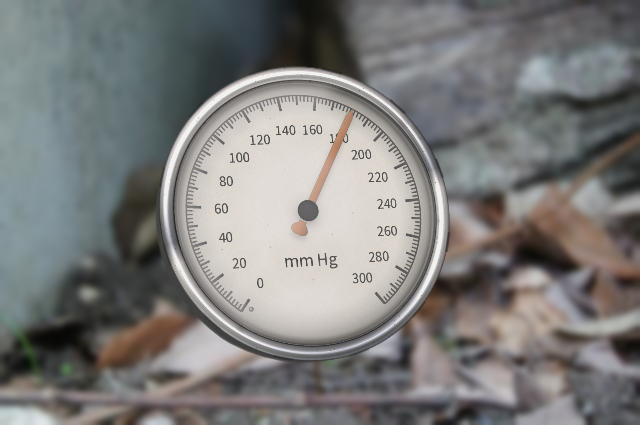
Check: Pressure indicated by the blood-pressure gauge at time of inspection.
180 mmHg
